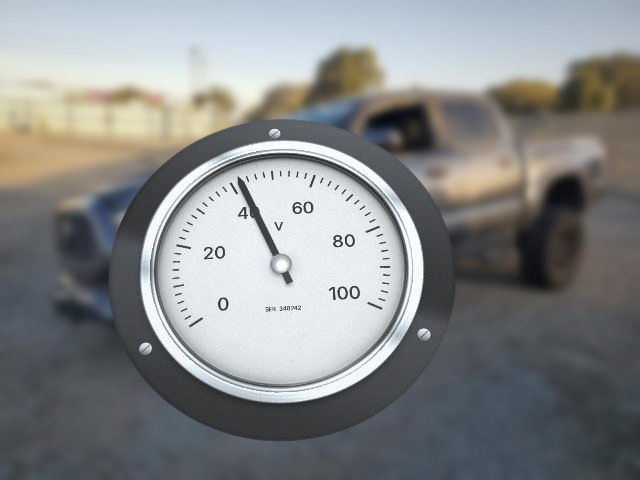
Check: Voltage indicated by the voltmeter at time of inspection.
42 V
